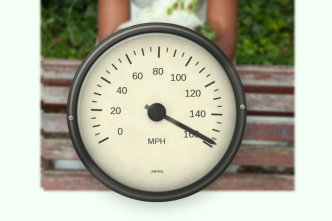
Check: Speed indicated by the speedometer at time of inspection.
157.5 mph
